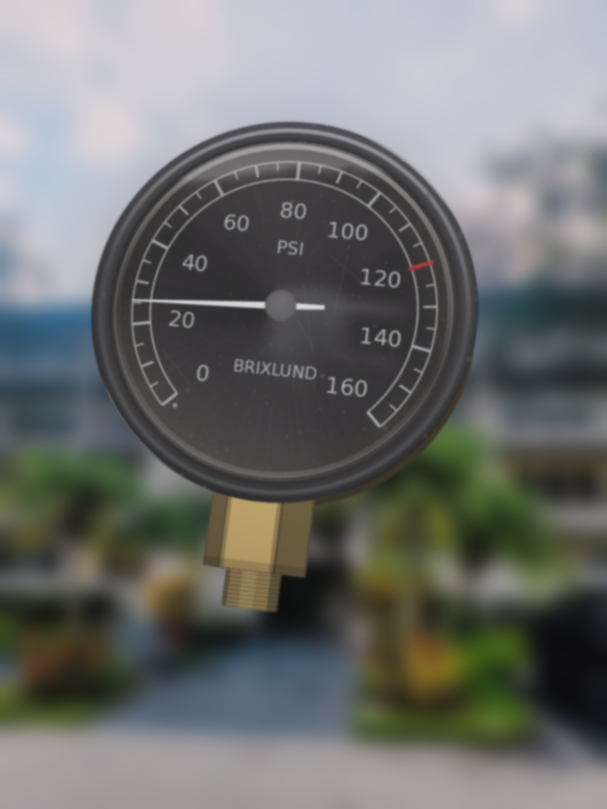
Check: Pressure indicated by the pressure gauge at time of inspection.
25 psi
